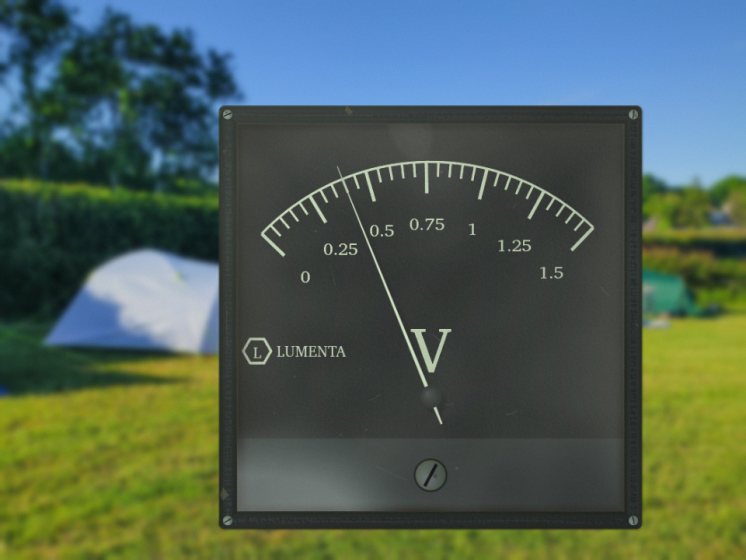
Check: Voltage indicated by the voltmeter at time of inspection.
0.4 V
